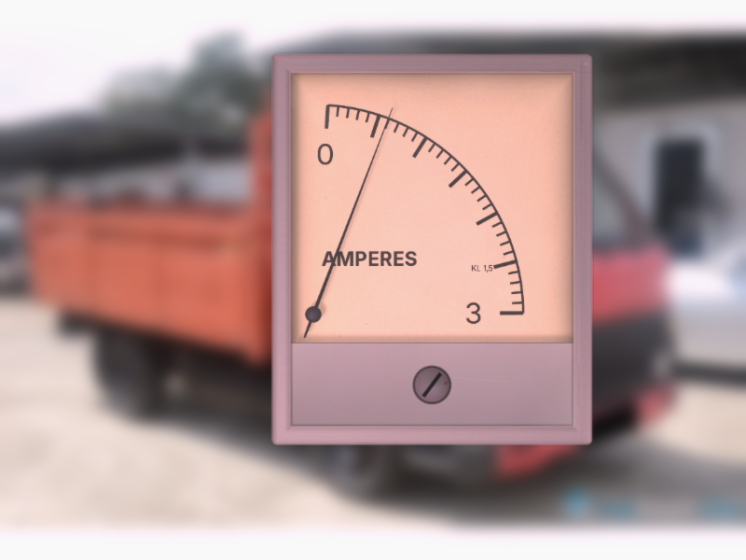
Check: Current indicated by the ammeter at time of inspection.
0.6 A
